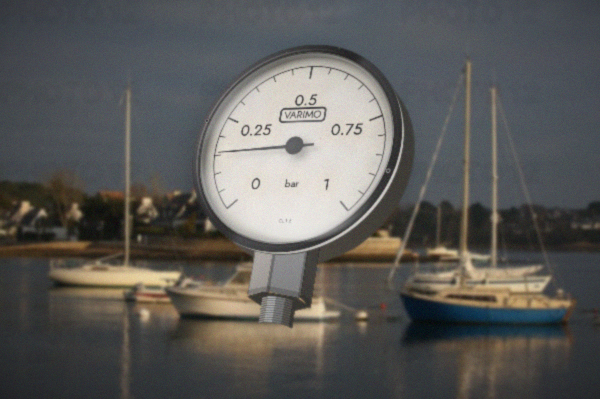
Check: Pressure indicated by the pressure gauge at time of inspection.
0.15 bar
